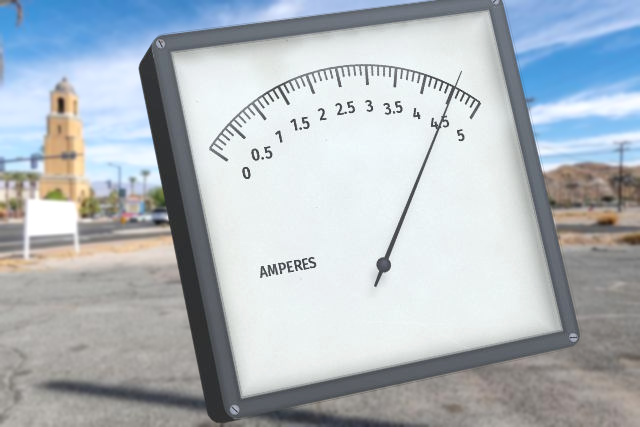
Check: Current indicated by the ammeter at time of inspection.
4.5 A
